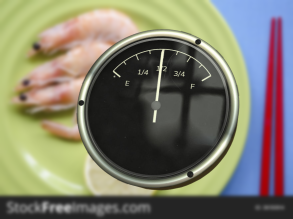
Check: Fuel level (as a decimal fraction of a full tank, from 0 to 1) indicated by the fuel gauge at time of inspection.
0.5
